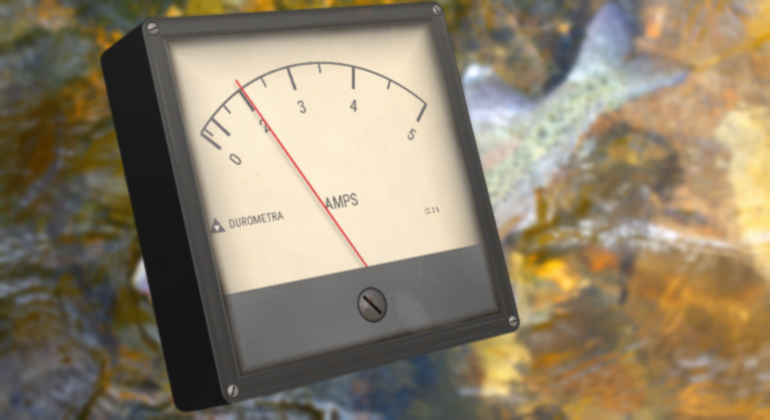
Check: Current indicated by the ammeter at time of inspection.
2 A
